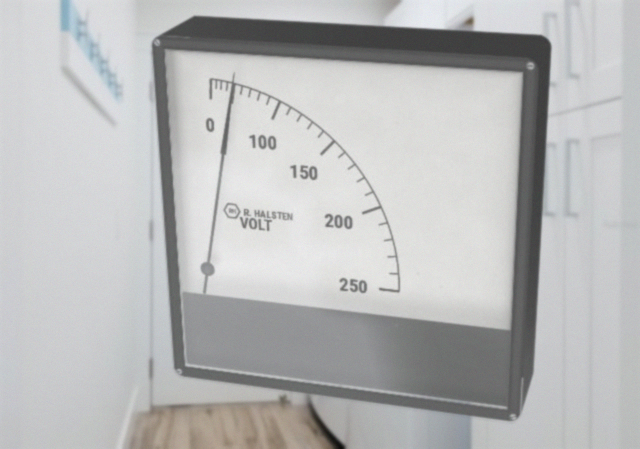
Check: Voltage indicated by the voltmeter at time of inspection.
50 V
